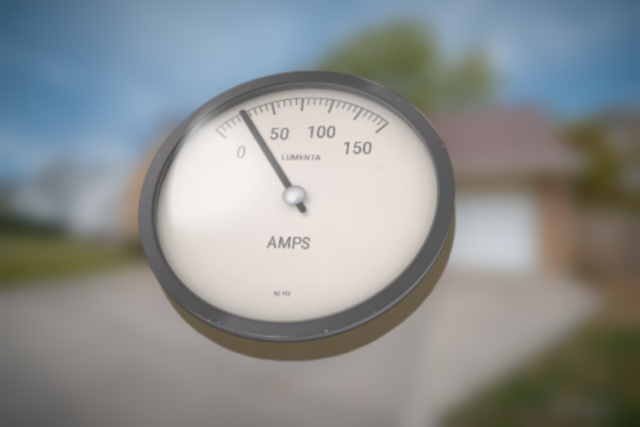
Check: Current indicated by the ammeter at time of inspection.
25 A
